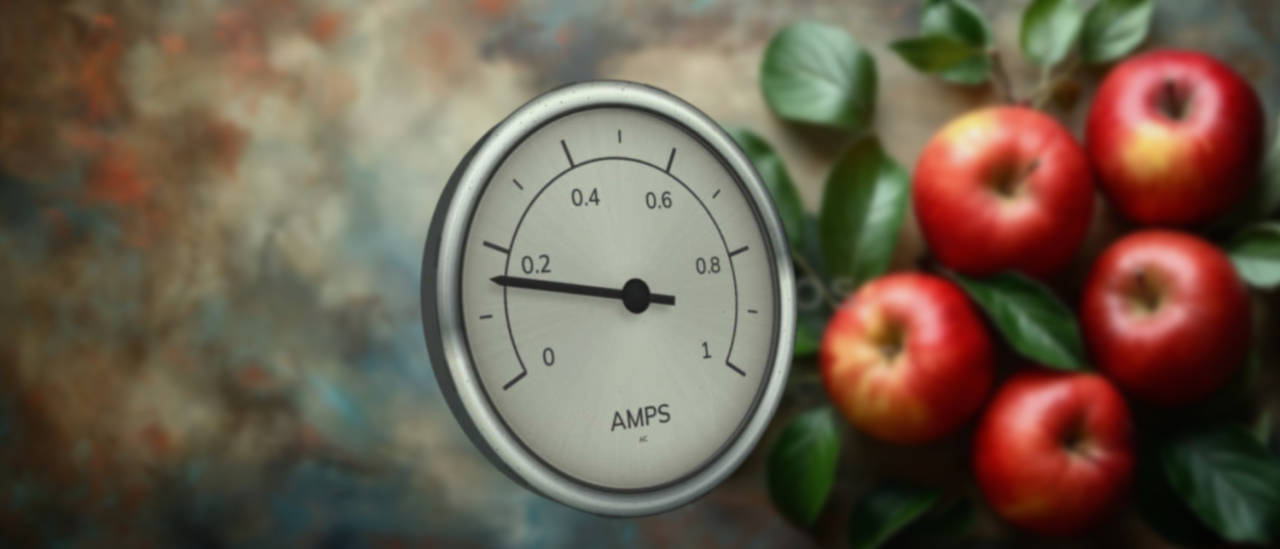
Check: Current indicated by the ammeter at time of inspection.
0.15 A
